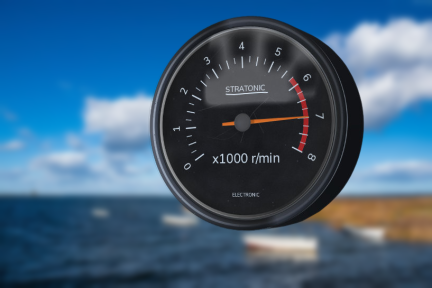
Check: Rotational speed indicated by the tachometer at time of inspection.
7000 rpm
